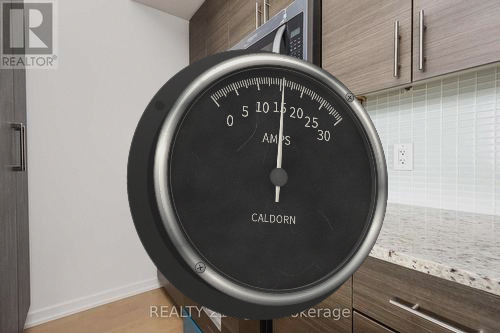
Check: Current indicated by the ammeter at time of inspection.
15 A
